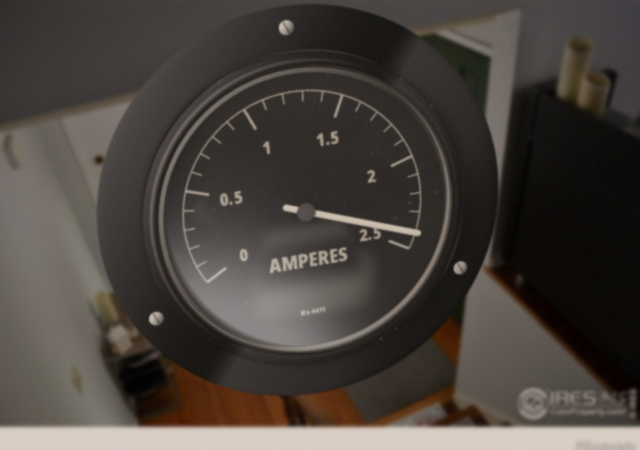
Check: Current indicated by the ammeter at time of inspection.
2.4 A
